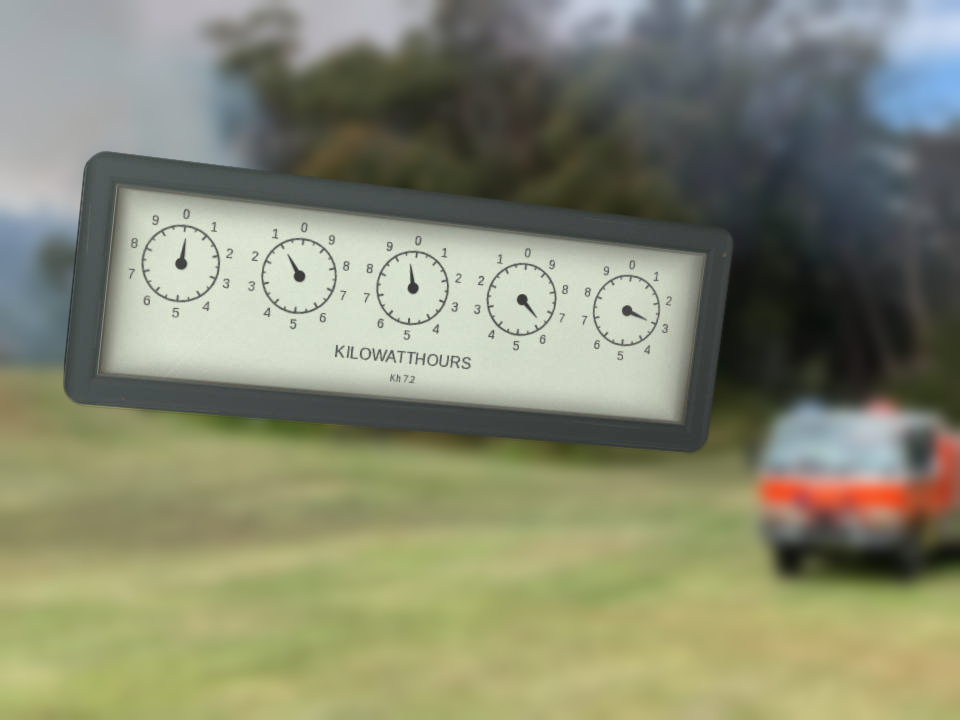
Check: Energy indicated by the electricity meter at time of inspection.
963 kWh
